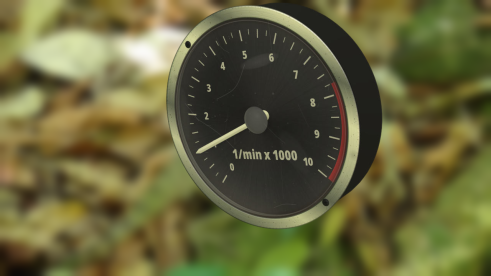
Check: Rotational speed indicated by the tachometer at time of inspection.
1000 rpm
